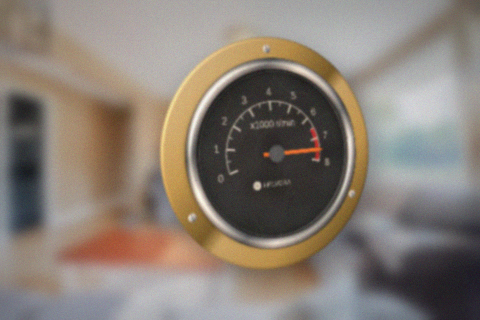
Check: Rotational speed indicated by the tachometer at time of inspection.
7500 rpm
